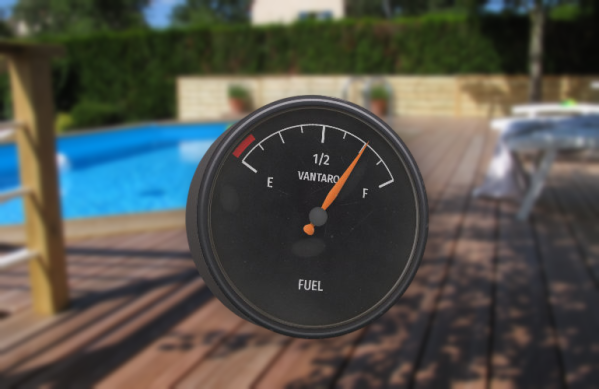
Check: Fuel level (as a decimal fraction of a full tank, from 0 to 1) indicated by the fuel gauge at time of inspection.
0.75
